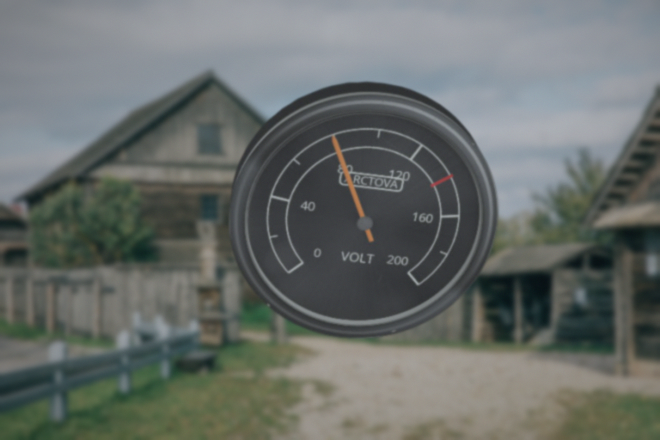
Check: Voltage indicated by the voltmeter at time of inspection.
80 V
